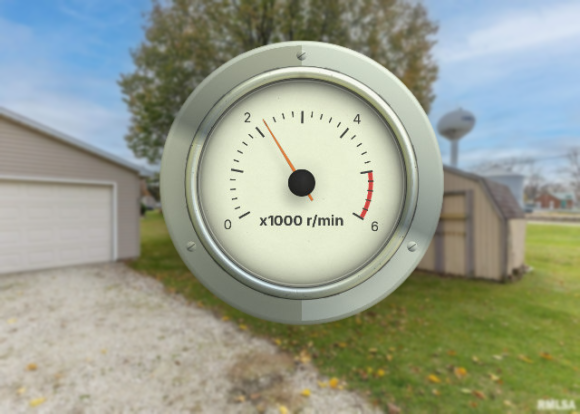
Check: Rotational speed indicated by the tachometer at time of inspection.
2200 rpm
